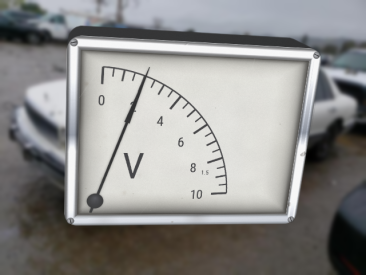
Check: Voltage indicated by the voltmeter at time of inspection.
2 V
